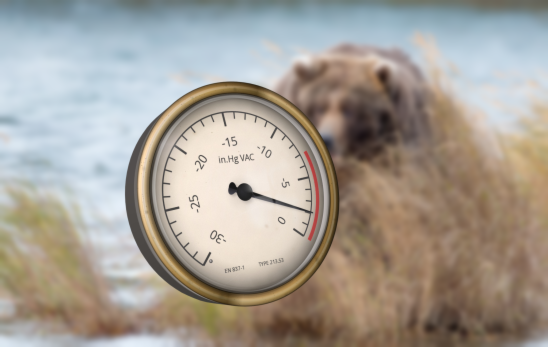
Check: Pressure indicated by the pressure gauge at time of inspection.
-2 inHg
